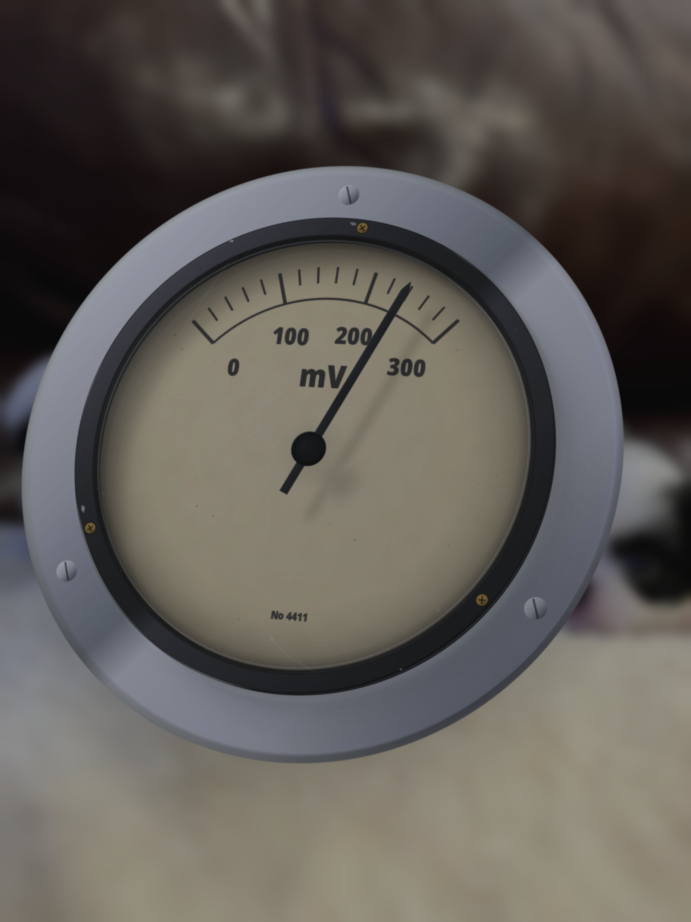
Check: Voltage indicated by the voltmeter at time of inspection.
240 mV
